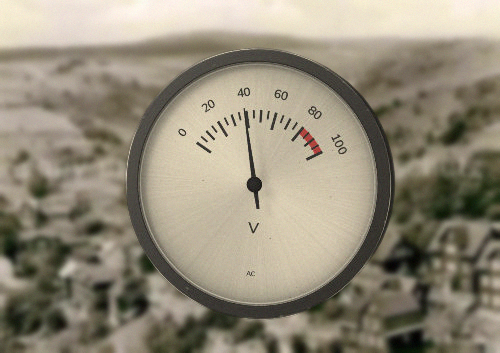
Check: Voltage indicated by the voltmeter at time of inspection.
40 V
